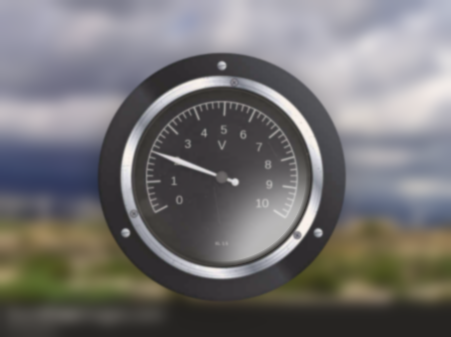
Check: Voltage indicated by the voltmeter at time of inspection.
2 V
